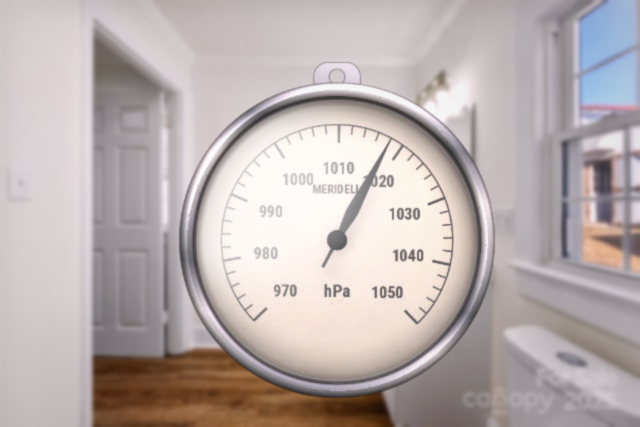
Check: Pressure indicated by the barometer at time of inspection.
1018 hPa
